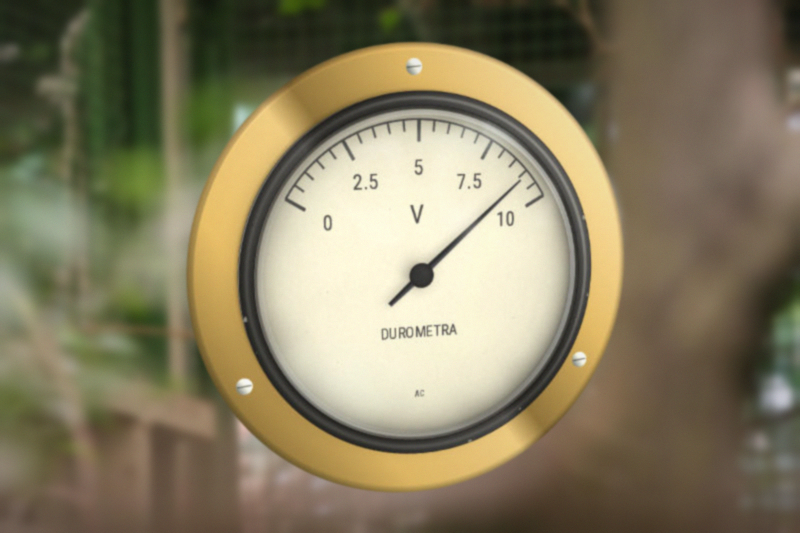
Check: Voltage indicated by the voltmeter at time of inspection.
9 V
